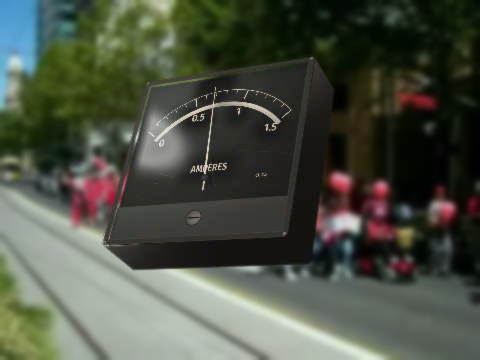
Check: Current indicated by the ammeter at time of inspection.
0.7 A
